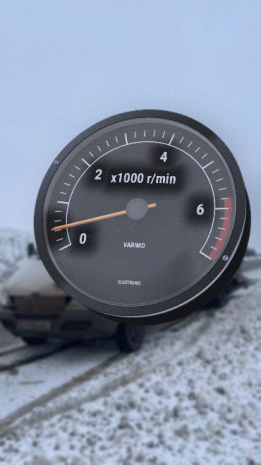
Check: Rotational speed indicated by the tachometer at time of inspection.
400 rpm
